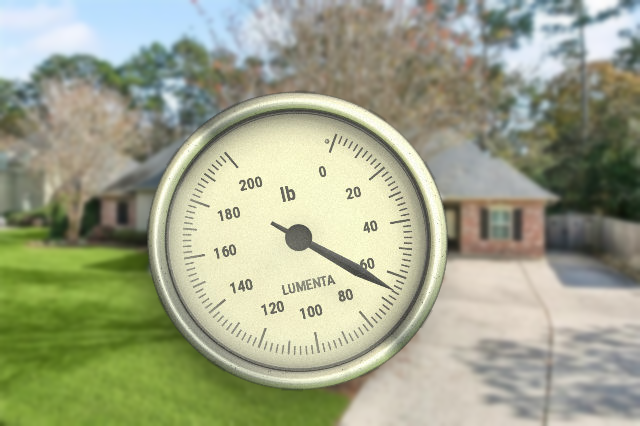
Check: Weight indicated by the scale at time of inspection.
66 lb
